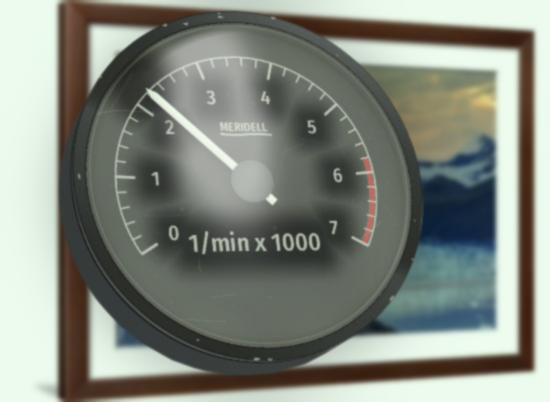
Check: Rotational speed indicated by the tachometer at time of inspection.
2200 rpm
